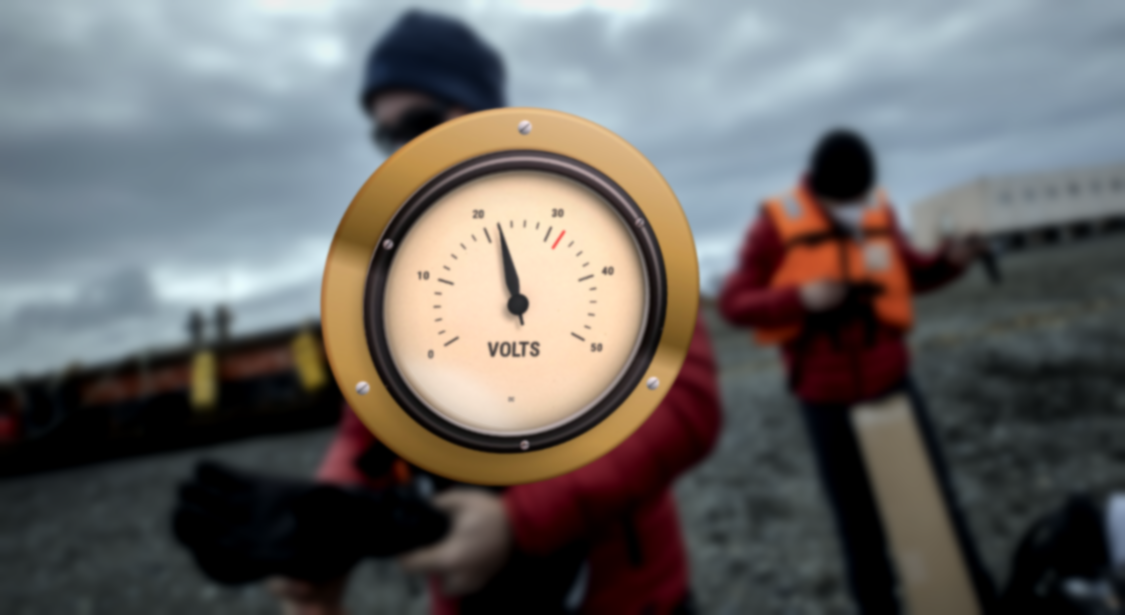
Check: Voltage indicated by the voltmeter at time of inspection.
22 V
